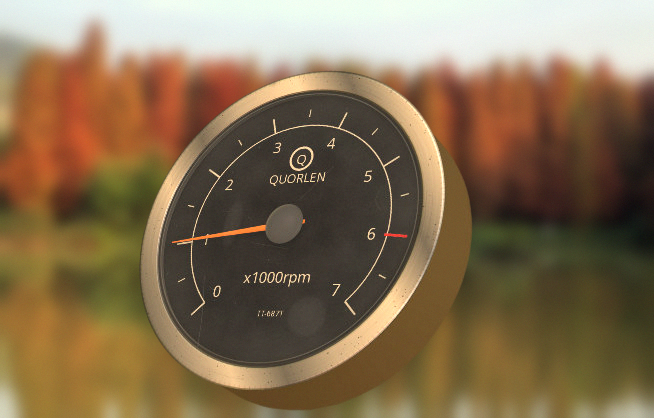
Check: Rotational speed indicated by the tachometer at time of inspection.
1000 rpm
